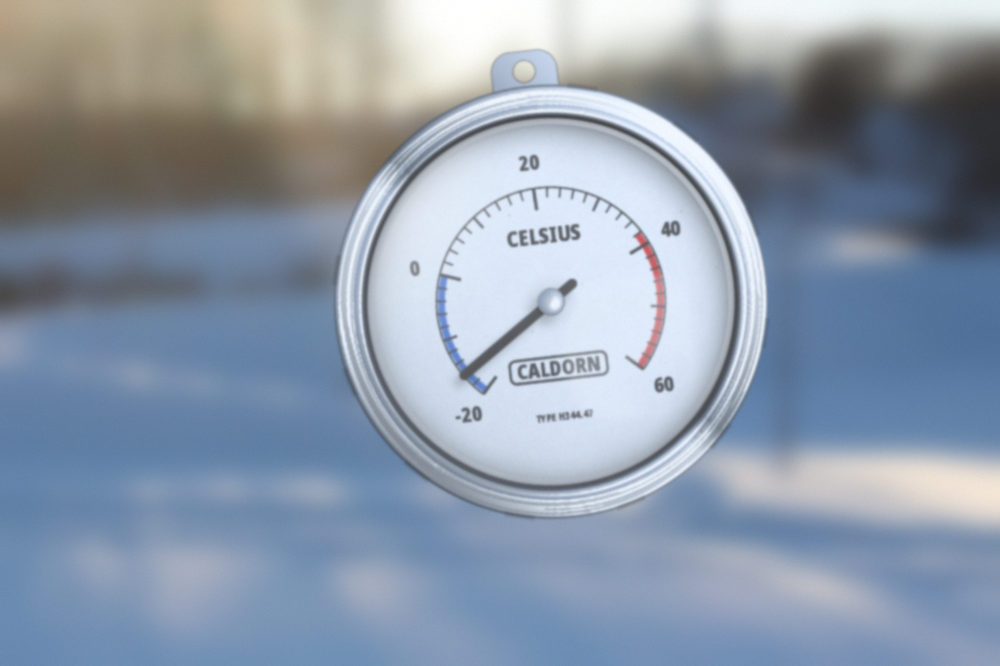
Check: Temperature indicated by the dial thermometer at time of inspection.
-16 °C
